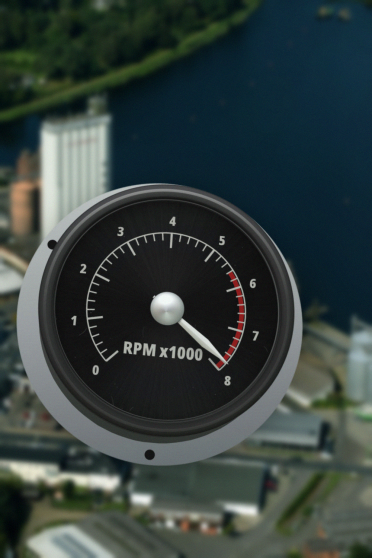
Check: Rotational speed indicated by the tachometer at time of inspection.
7800 rpm
